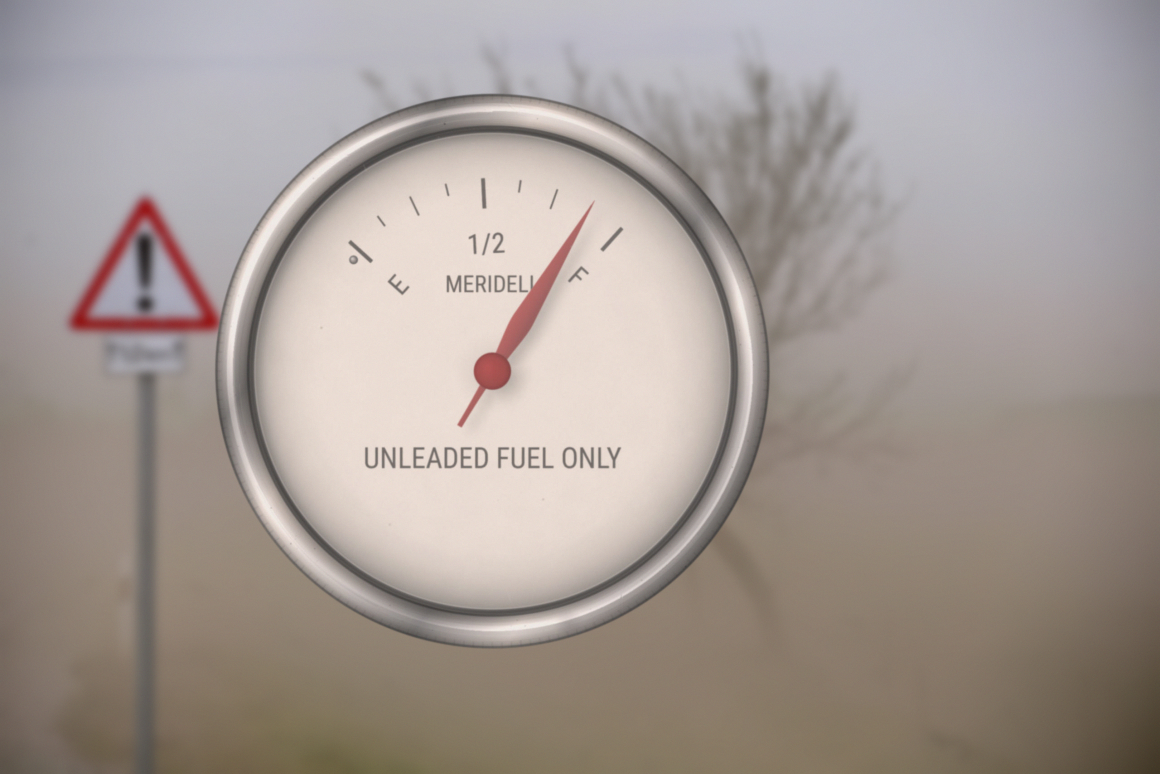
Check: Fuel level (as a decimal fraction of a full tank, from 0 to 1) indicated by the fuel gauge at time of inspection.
0.875
